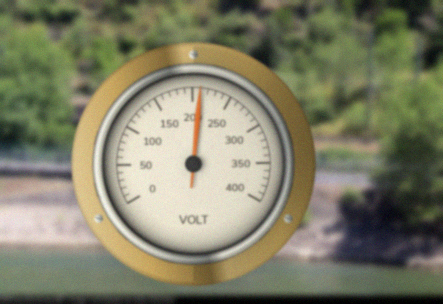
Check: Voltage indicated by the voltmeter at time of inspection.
210 V
